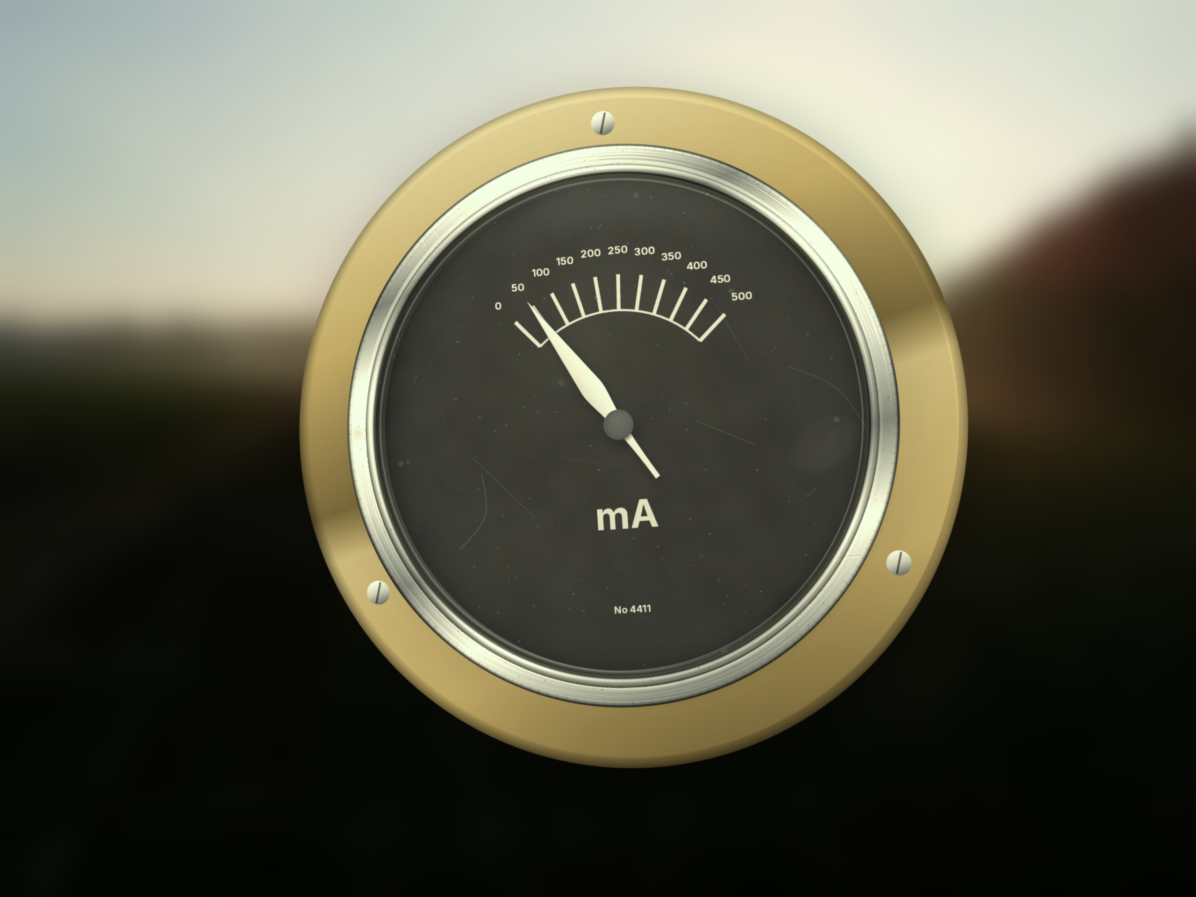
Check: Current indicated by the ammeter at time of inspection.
50 mA
